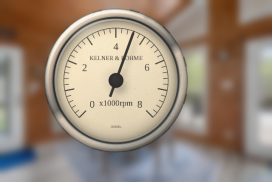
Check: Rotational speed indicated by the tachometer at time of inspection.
4600 rpm
